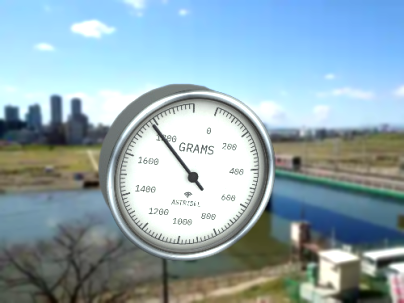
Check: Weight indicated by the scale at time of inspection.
1780 g
